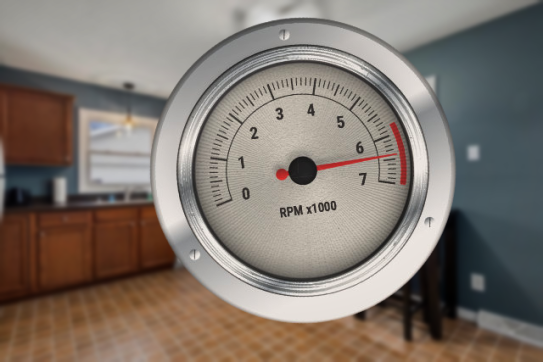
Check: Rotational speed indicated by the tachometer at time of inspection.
6400 rpm
